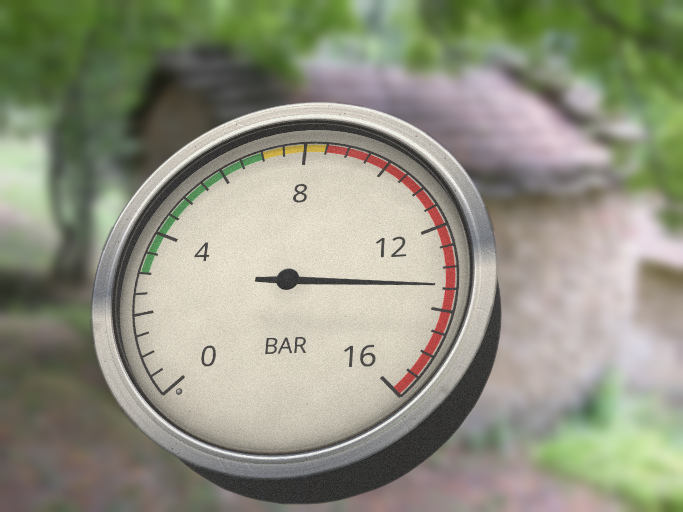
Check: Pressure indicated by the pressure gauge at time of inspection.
13.5 bar
